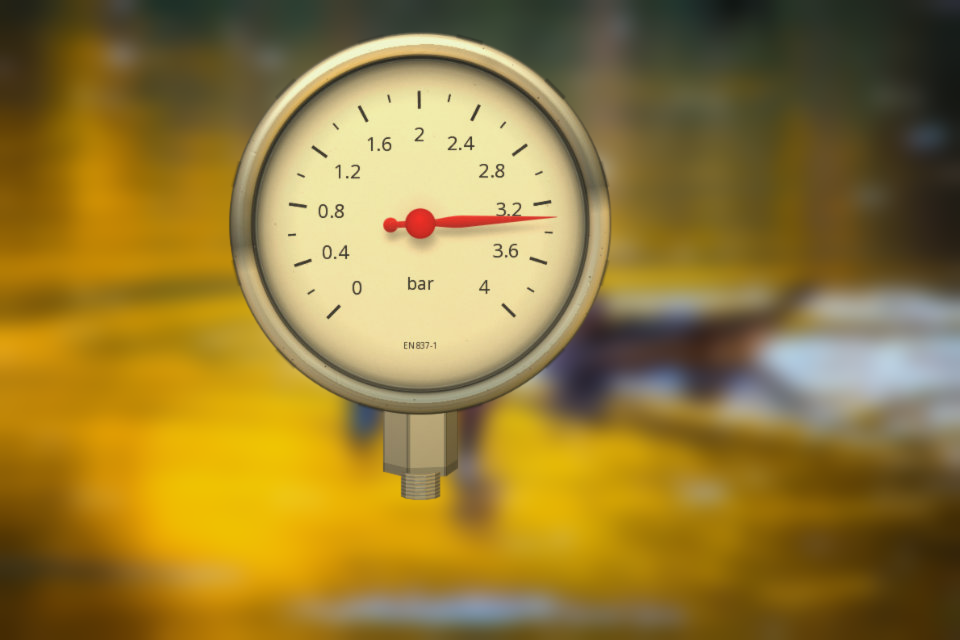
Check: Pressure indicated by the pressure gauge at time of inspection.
3.3 bar
